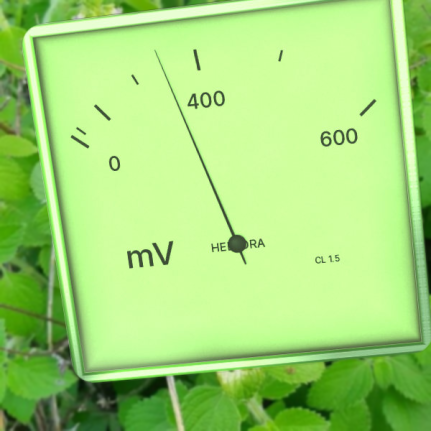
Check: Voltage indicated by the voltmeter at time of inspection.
350 mV
